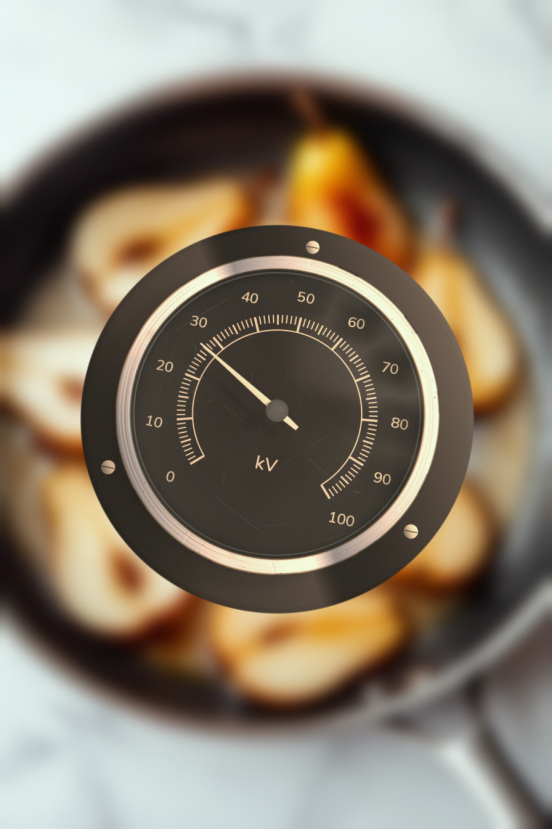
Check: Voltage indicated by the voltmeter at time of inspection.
27 kV
